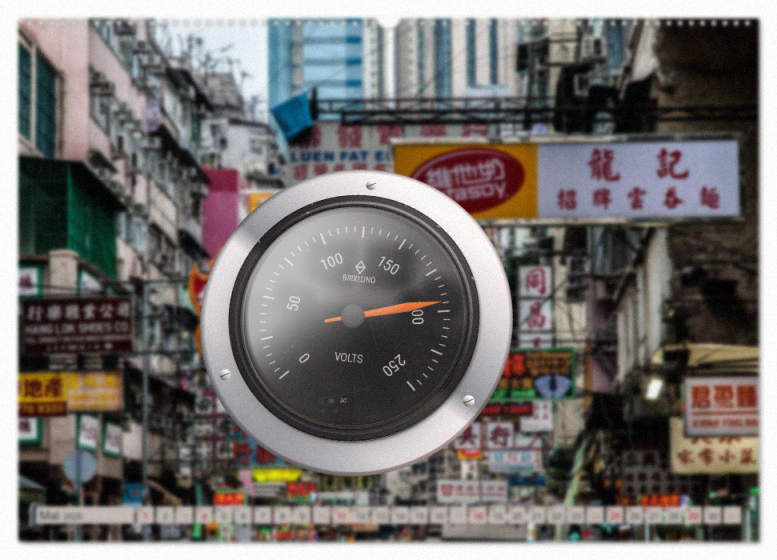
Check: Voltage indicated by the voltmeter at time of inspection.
195 V
